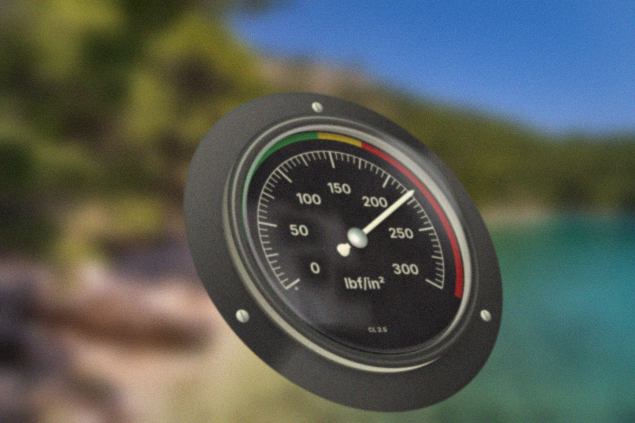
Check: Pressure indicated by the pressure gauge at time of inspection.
220 psi
